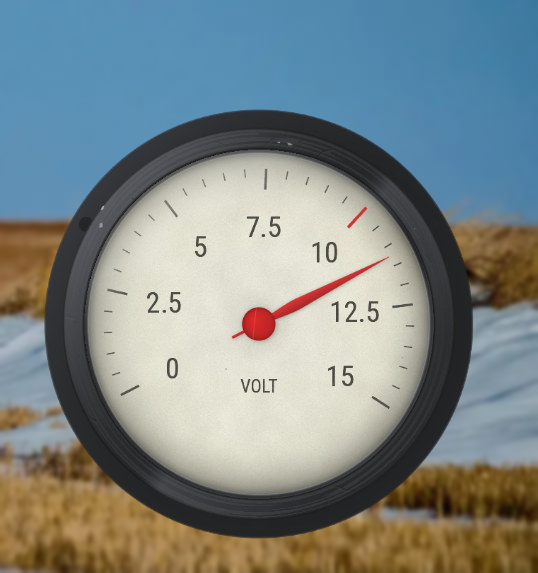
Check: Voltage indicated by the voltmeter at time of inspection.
11.25 V
